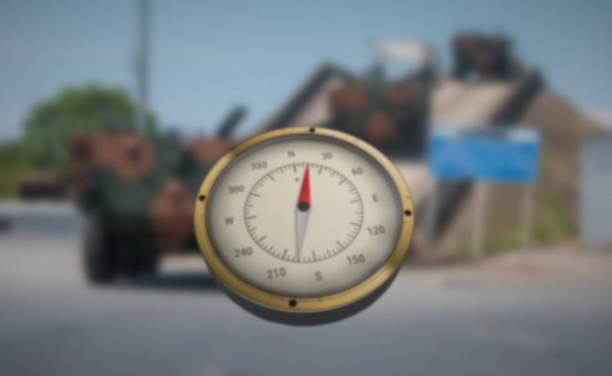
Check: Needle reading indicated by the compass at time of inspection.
15 °
